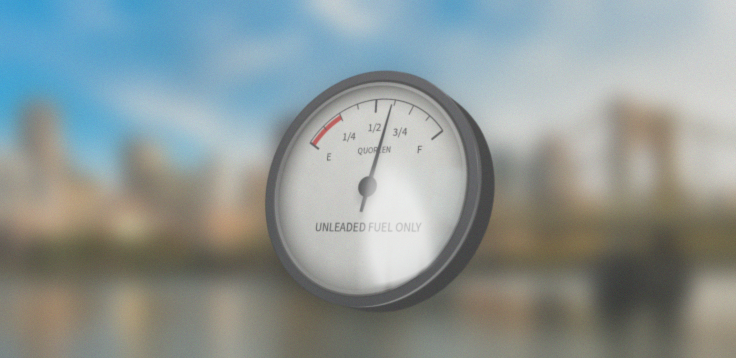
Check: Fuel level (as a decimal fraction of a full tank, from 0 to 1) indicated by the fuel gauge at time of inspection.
0.625
